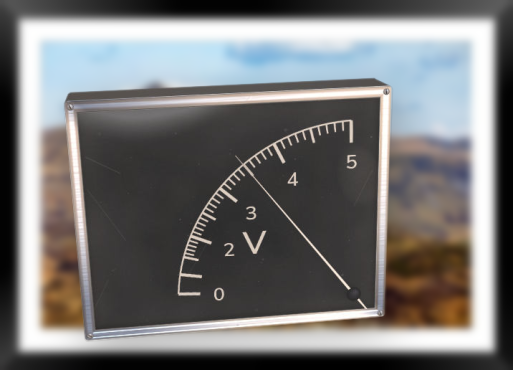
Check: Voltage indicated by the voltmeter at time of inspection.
3.5 V
